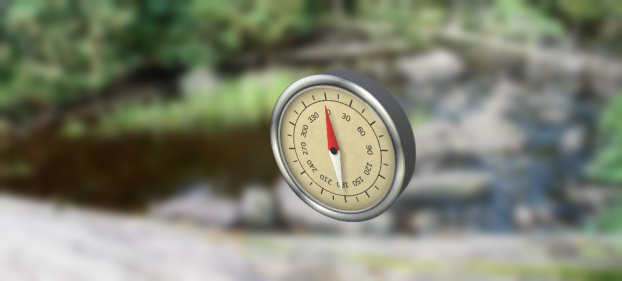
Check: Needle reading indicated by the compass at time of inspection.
0 °
